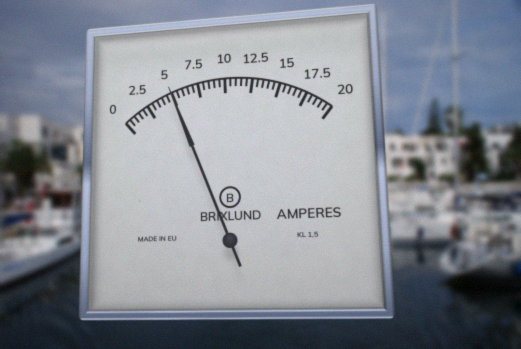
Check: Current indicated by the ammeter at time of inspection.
5 A
